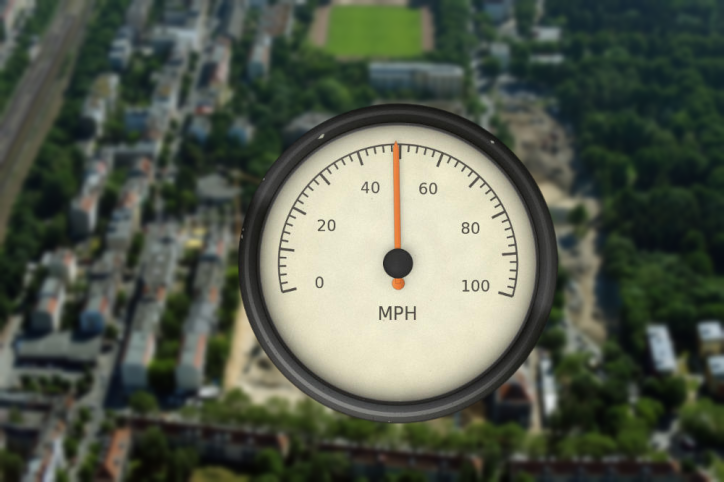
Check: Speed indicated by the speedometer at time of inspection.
49 mph
